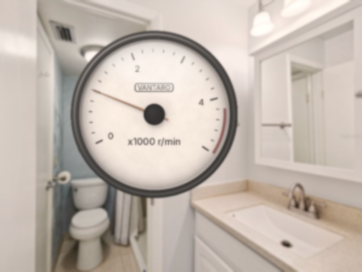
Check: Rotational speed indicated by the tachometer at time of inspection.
1000 rpm
